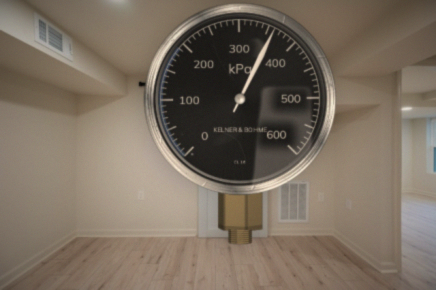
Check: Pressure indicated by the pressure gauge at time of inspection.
360 kPa
